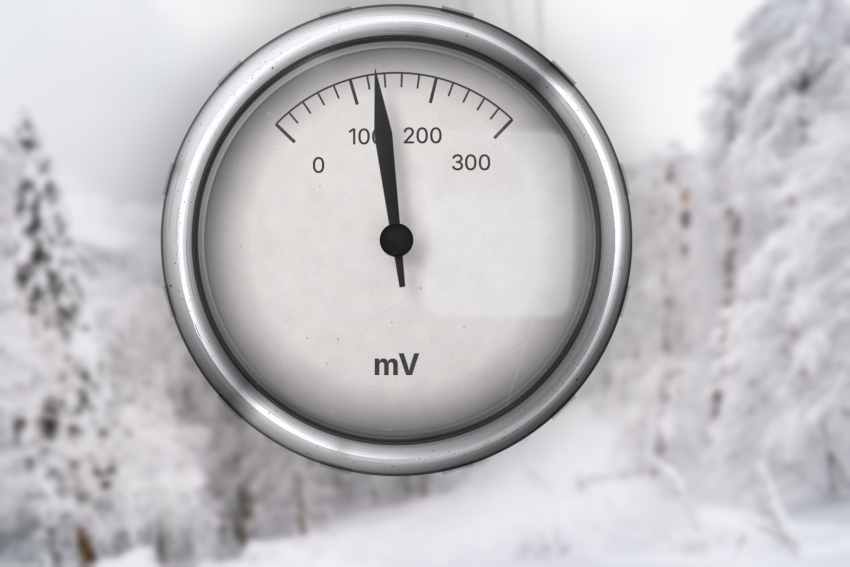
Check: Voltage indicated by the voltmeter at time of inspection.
130 mV
